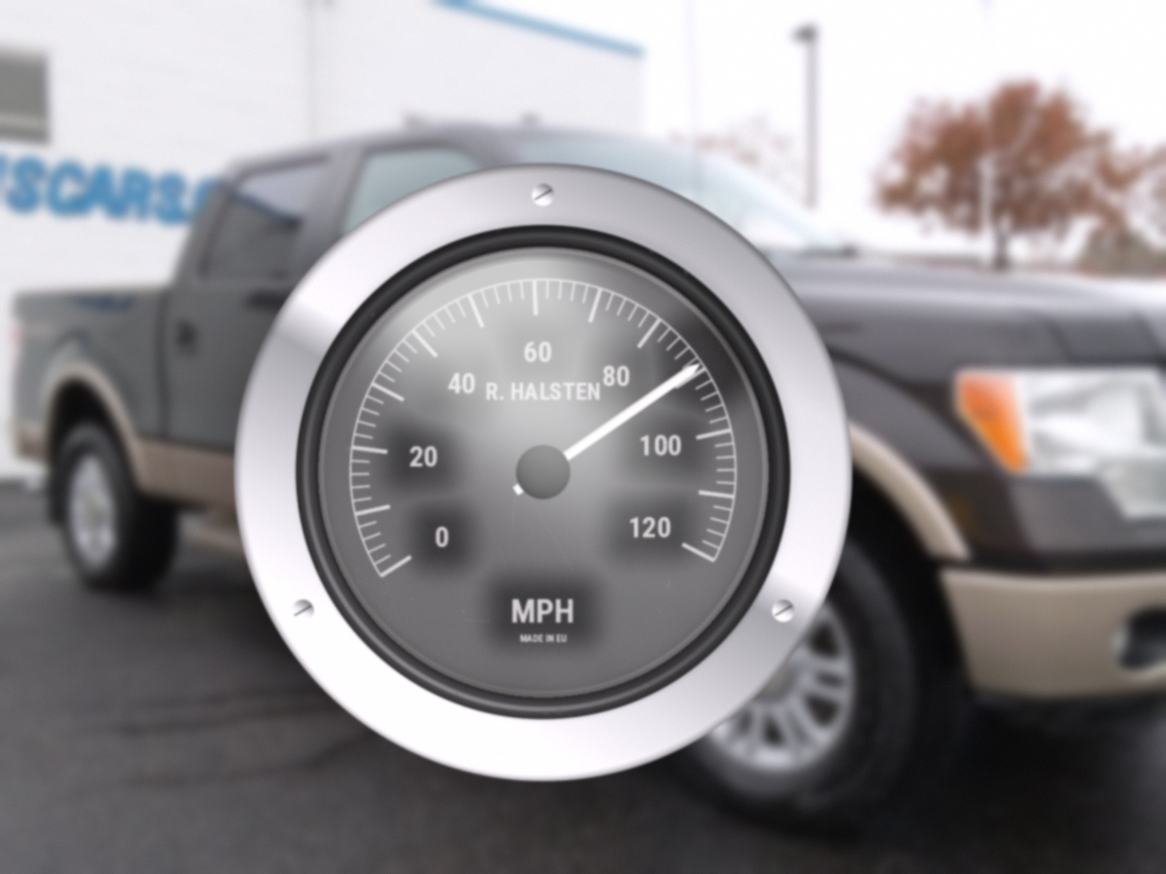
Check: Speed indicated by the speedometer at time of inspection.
89 mph
